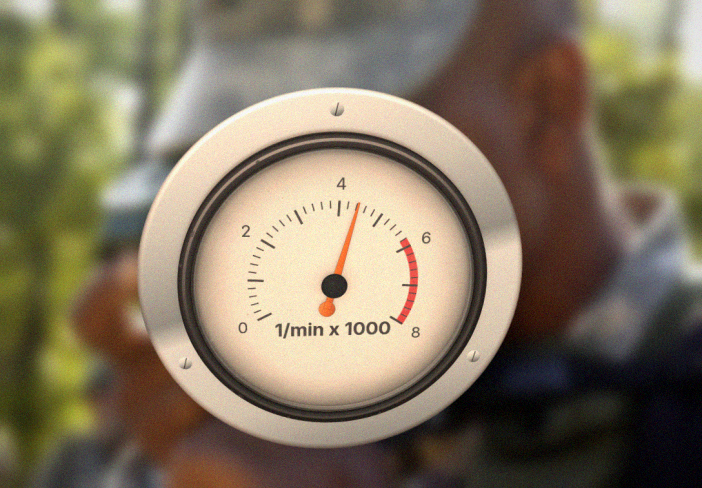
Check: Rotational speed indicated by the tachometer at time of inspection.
4400 rpm
